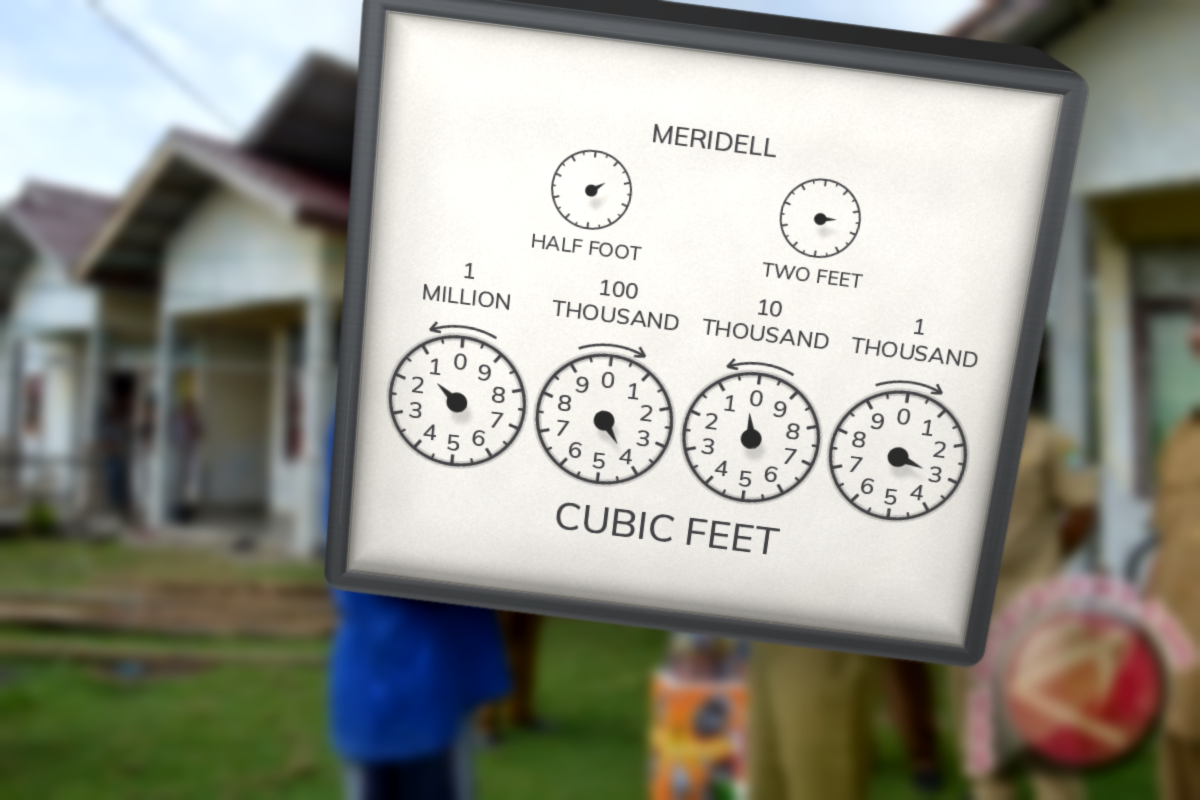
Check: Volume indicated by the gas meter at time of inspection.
140300 ft³
